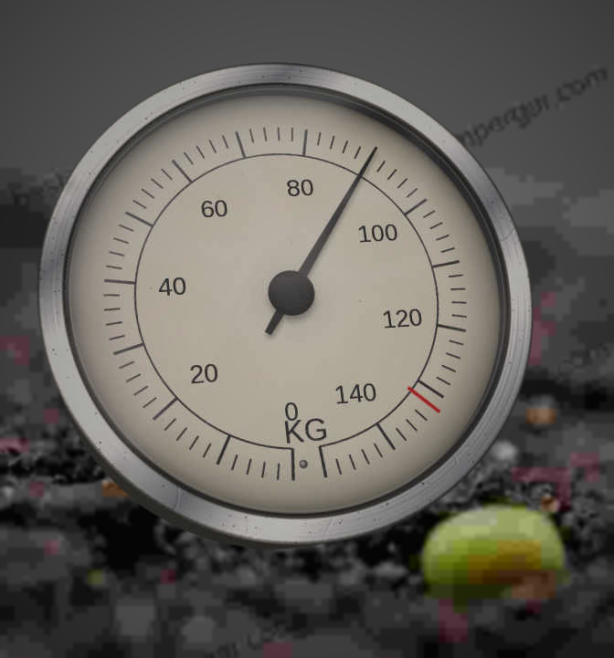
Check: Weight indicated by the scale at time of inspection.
90 kg
